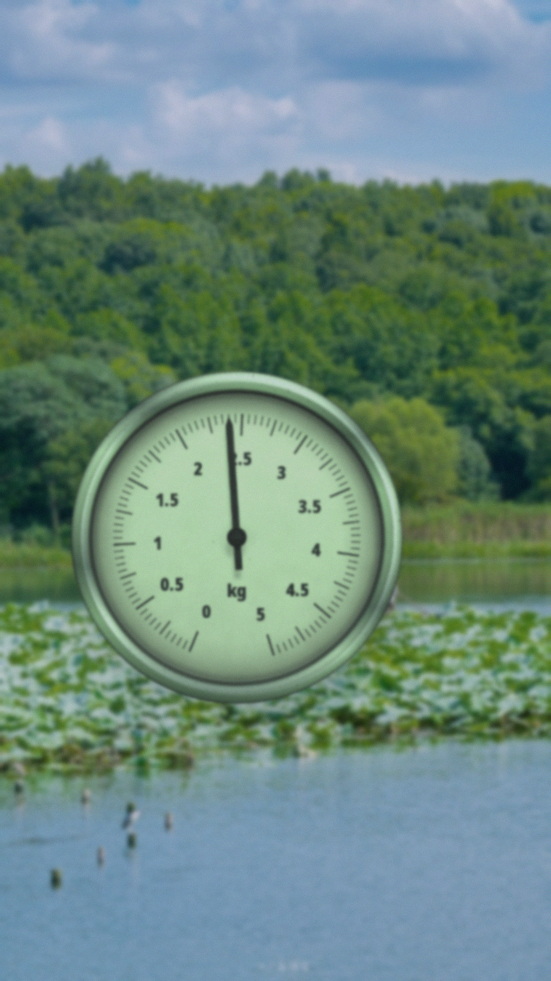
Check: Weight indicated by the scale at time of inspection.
2.4 kg
